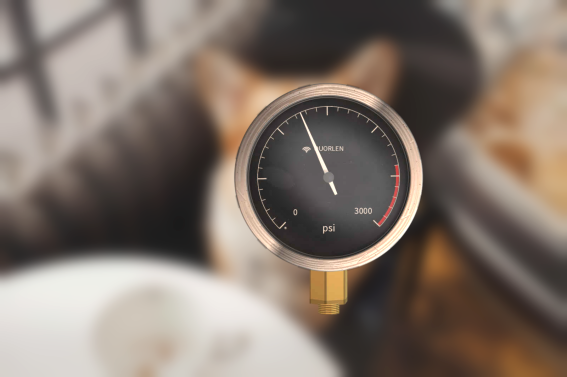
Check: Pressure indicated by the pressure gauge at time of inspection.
1250 psi
